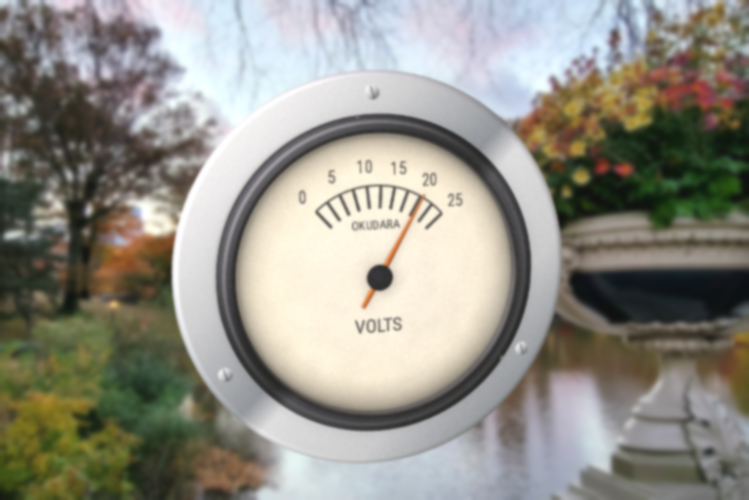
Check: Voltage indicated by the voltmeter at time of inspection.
20 V
